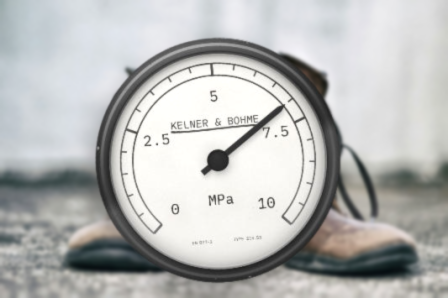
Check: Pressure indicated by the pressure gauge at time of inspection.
7 MPa
